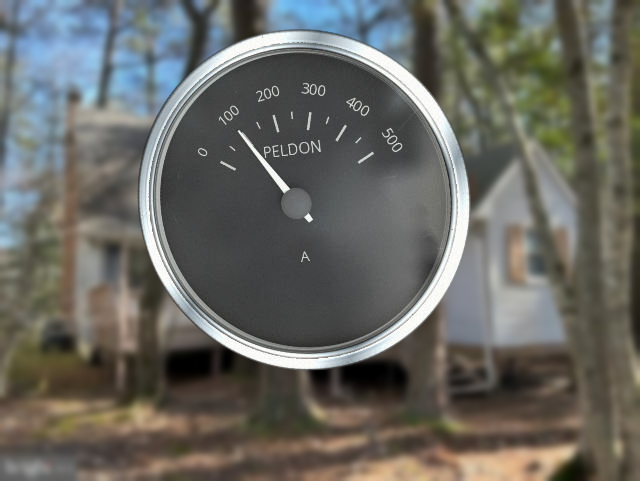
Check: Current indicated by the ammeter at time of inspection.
100 A
